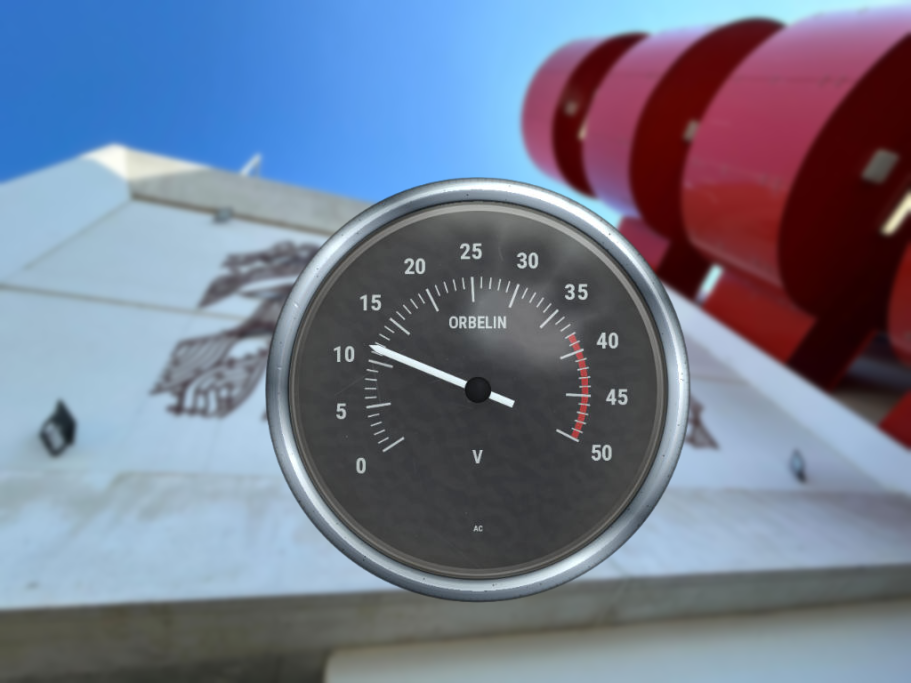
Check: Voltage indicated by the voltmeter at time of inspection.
11.5 V
